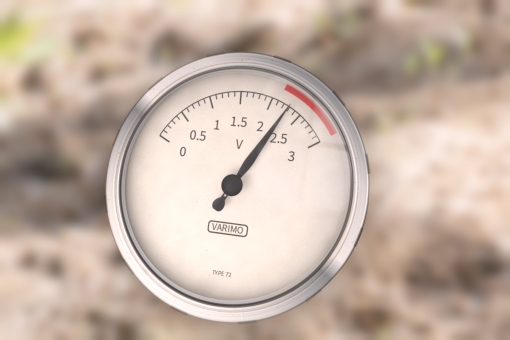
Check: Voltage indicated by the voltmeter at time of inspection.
2.3 V
